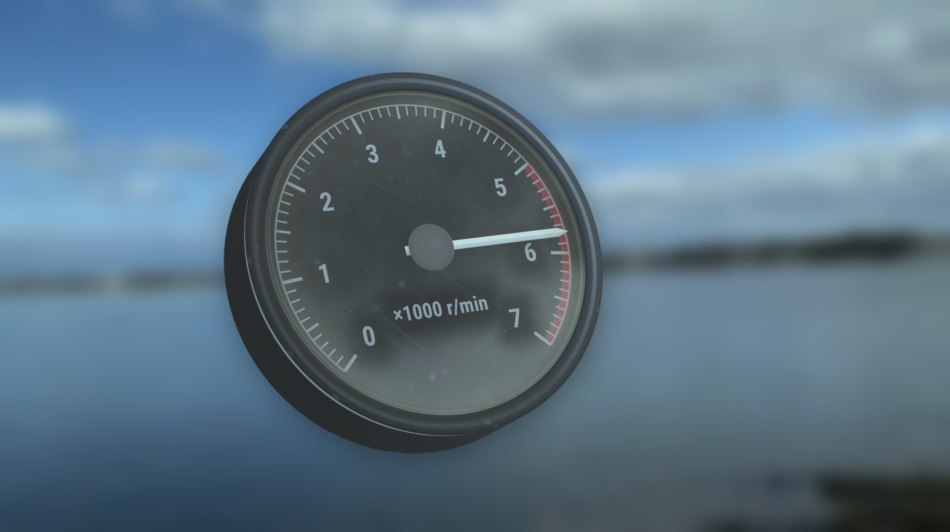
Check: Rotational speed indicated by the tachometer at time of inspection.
5800 rpm
